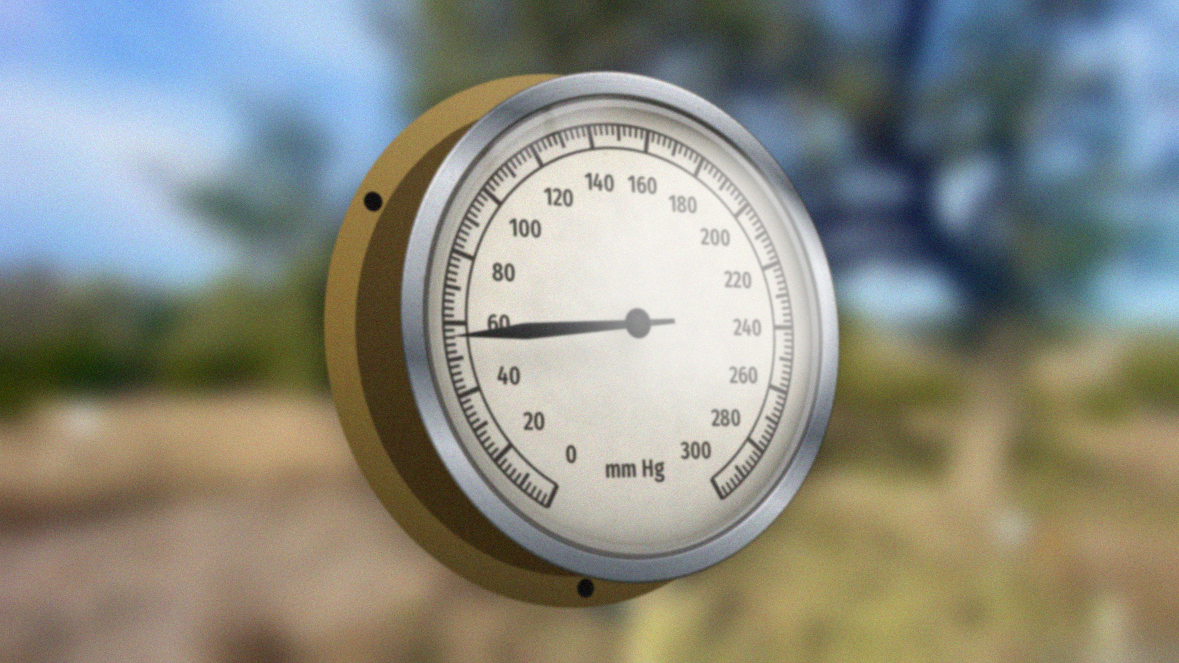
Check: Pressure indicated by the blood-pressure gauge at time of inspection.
56 mmHg
